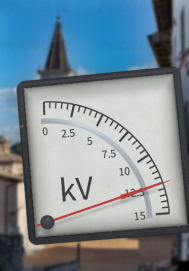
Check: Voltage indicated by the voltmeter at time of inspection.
12.5 kV
